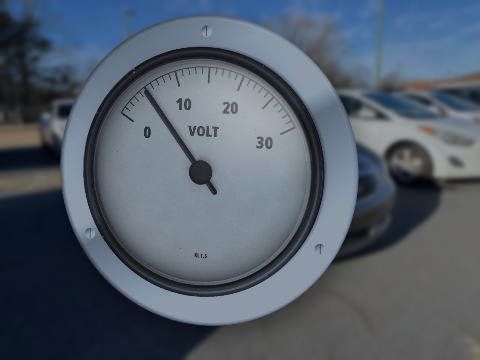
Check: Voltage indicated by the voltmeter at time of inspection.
5 V
